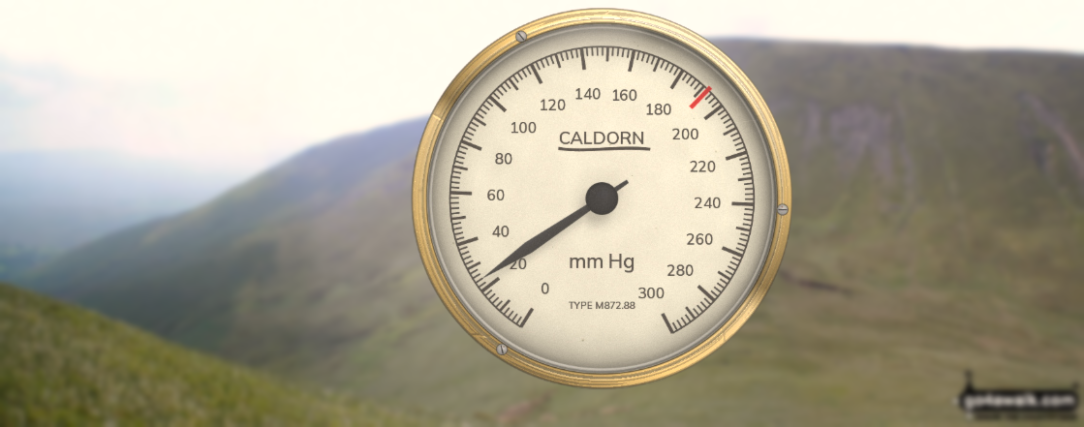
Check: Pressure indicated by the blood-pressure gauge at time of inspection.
24 mmHg
